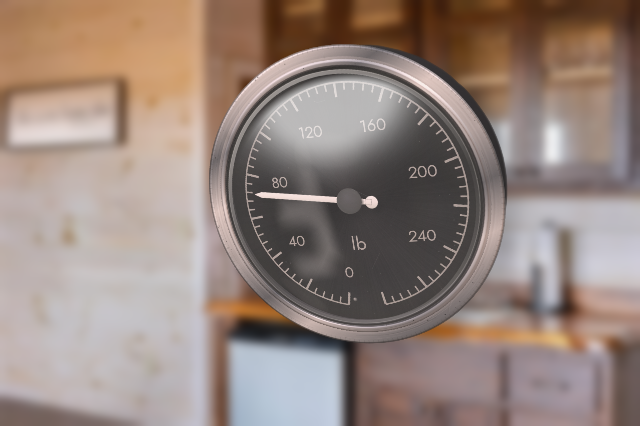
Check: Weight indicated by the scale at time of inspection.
72 lb
